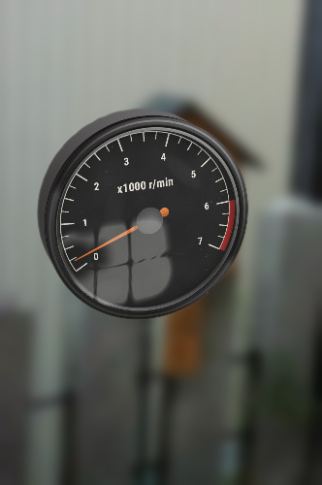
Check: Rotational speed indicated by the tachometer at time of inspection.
250 rpm
